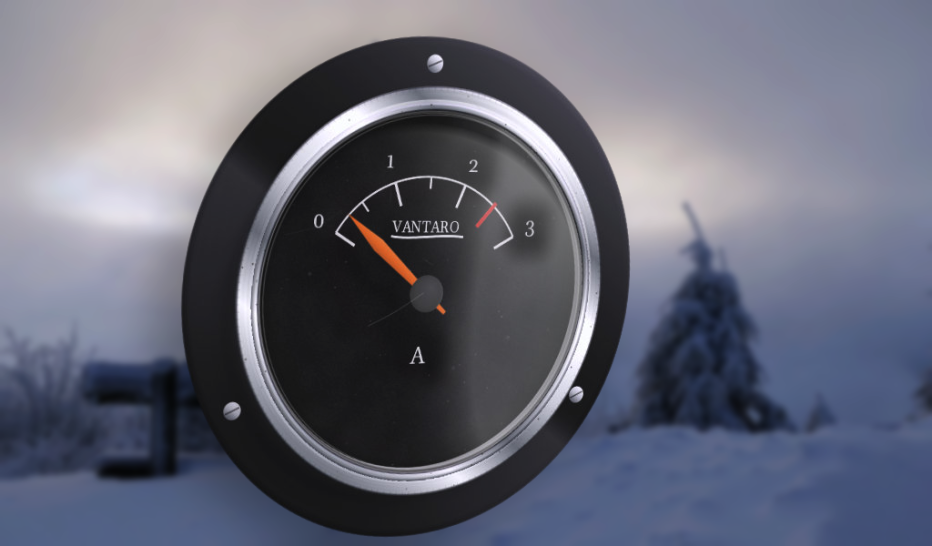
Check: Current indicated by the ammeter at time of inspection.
0.25 A
